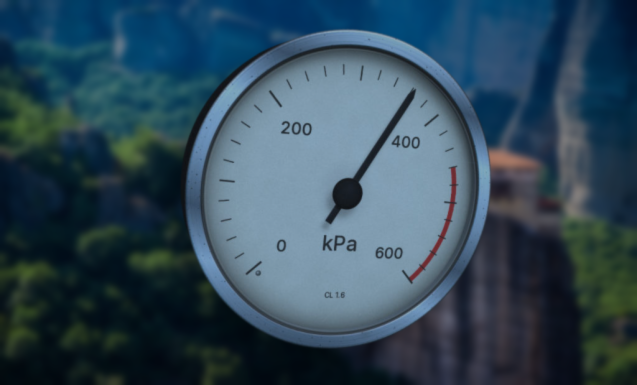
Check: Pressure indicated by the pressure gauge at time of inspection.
360 kPa
